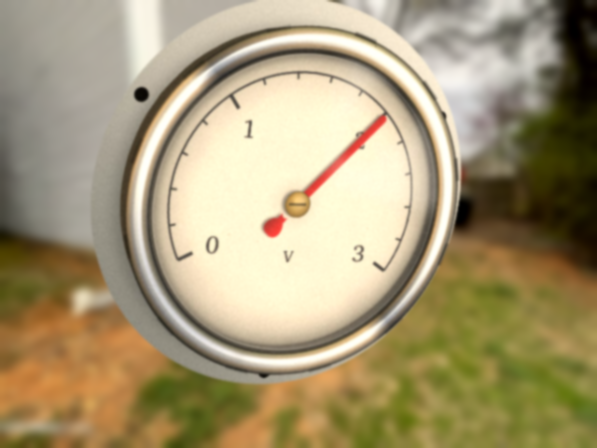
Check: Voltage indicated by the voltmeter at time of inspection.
2 V
